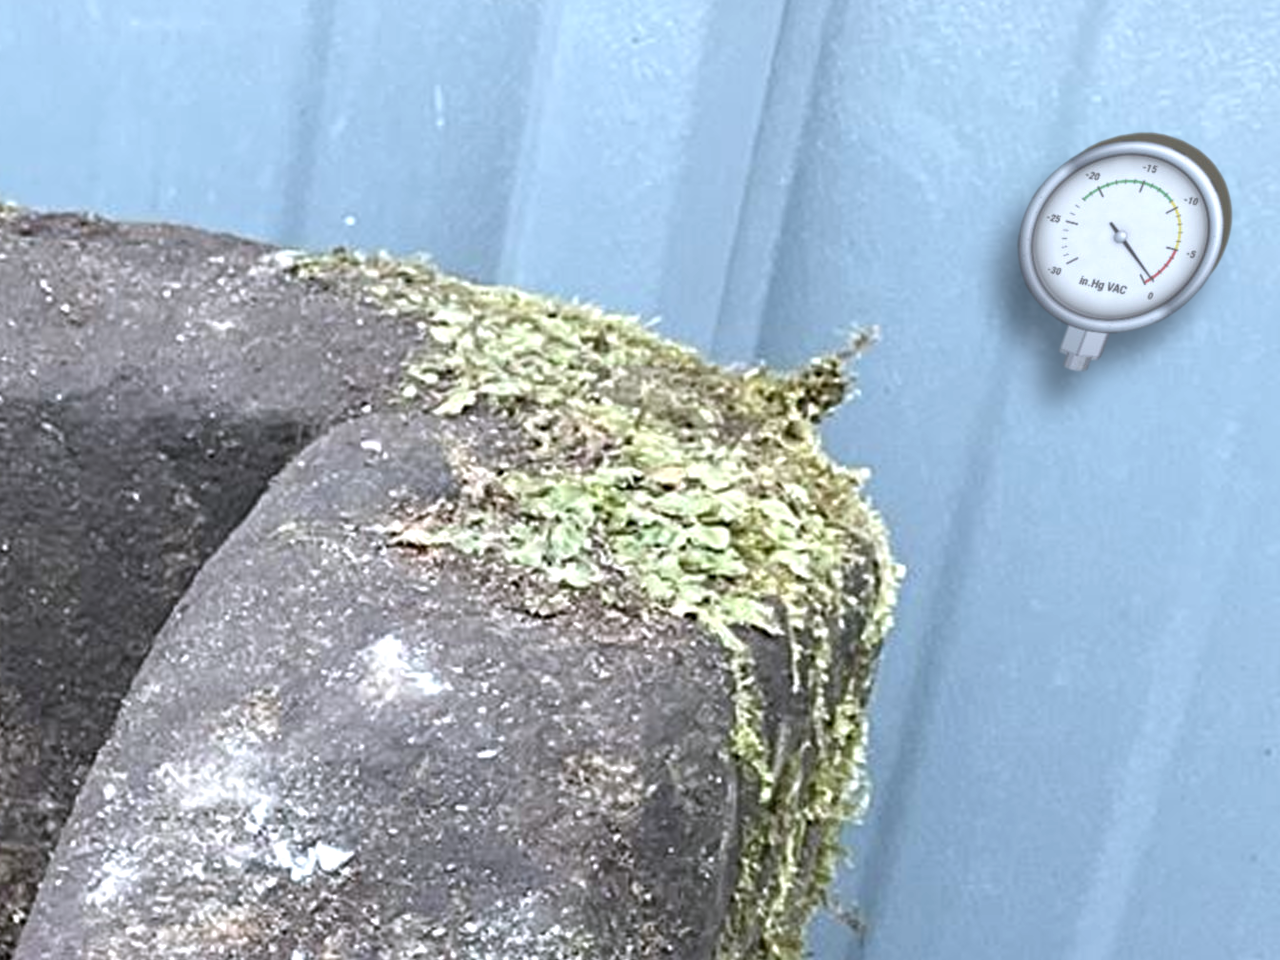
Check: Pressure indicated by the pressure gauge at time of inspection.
-1 inHg
